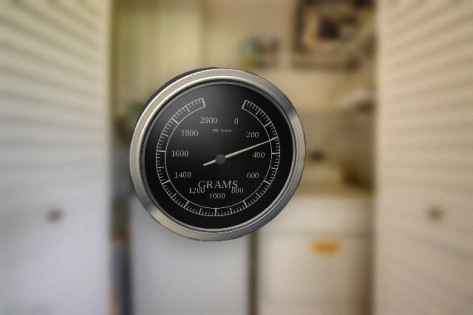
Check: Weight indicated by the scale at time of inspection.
300 g
